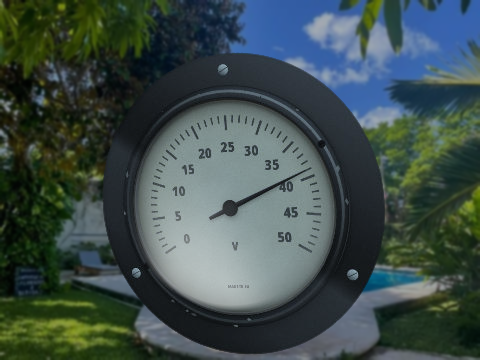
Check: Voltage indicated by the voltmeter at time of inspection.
39 V
